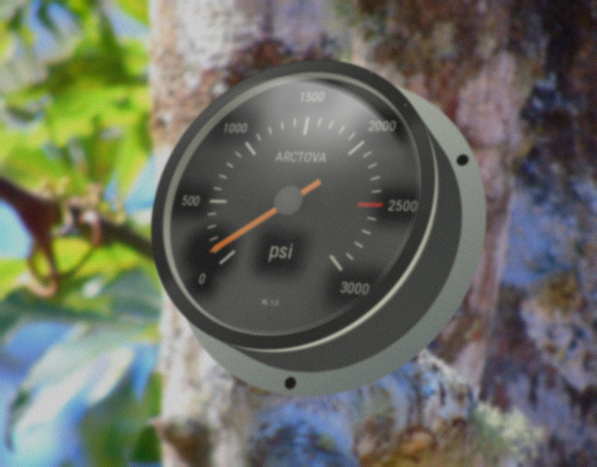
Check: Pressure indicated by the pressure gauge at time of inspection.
100 psi
